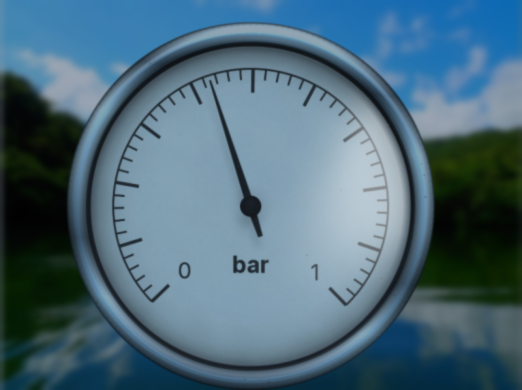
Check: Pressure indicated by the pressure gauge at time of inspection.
0.43 bar
